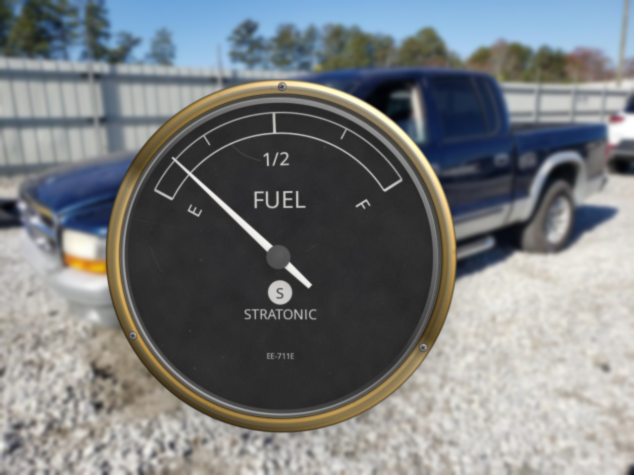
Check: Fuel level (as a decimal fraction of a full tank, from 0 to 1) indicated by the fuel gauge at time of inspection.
0.125
